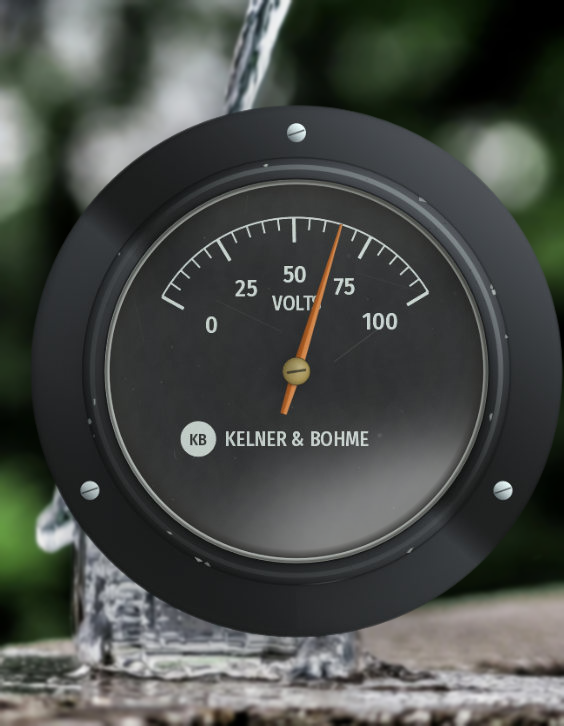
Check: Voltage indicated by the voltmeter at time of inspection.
65 V
